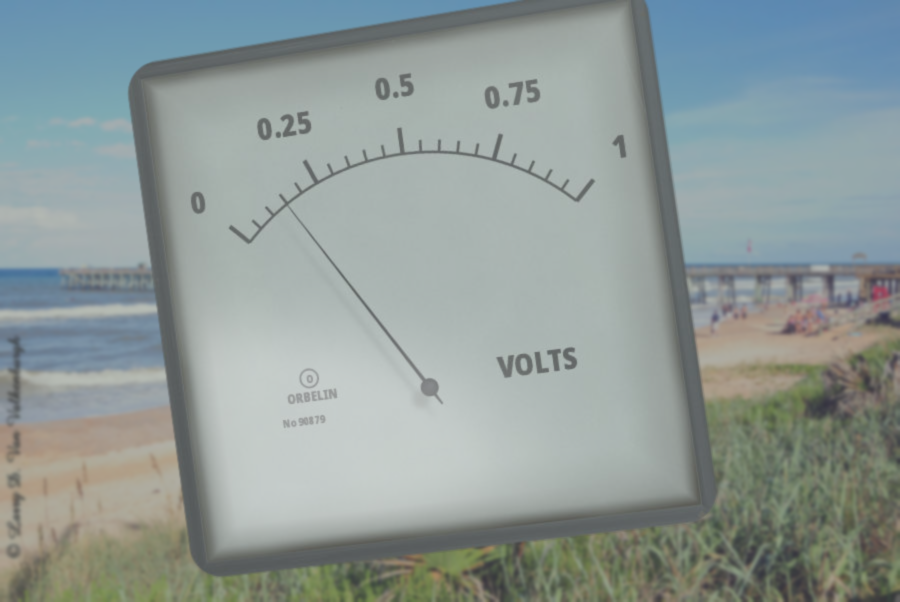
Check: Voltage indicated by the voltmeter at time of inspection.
0.15 V
